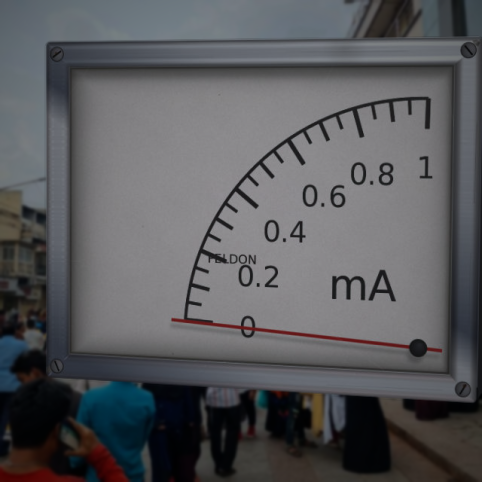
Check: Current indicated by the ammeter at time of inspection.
0 mA
